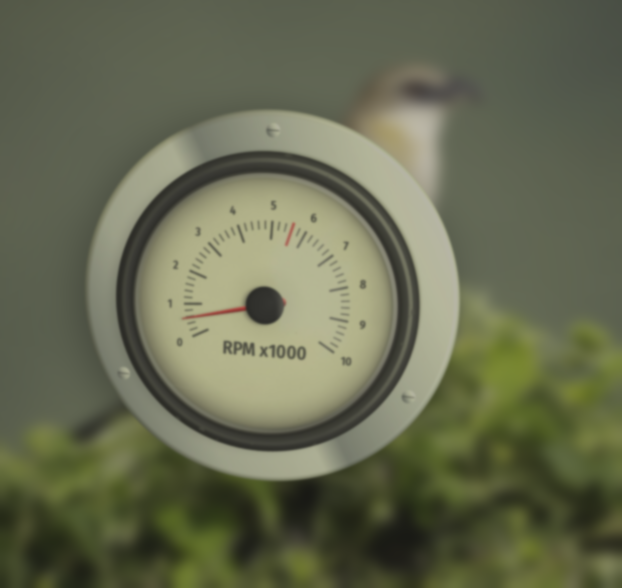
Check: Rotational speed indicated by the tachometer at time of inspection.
600 rpm
